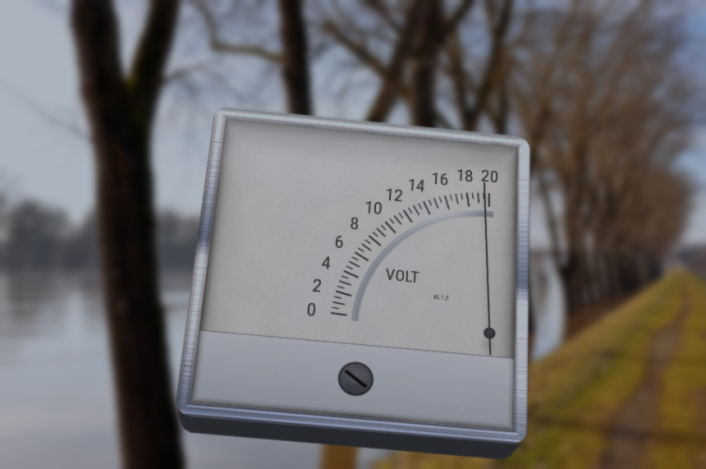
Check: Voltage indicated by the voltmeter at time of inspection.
19.5 V
